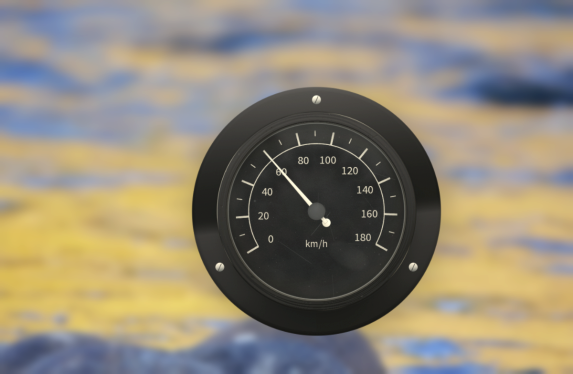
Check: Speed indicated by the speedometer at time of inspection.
60 km/h
